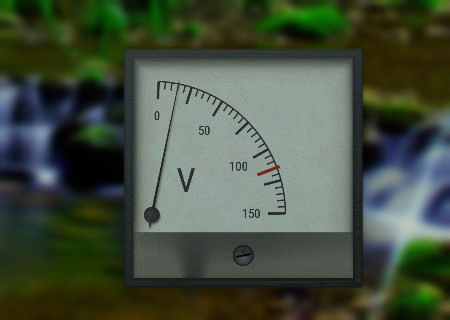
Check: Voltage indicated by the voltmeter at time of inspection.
15 V
